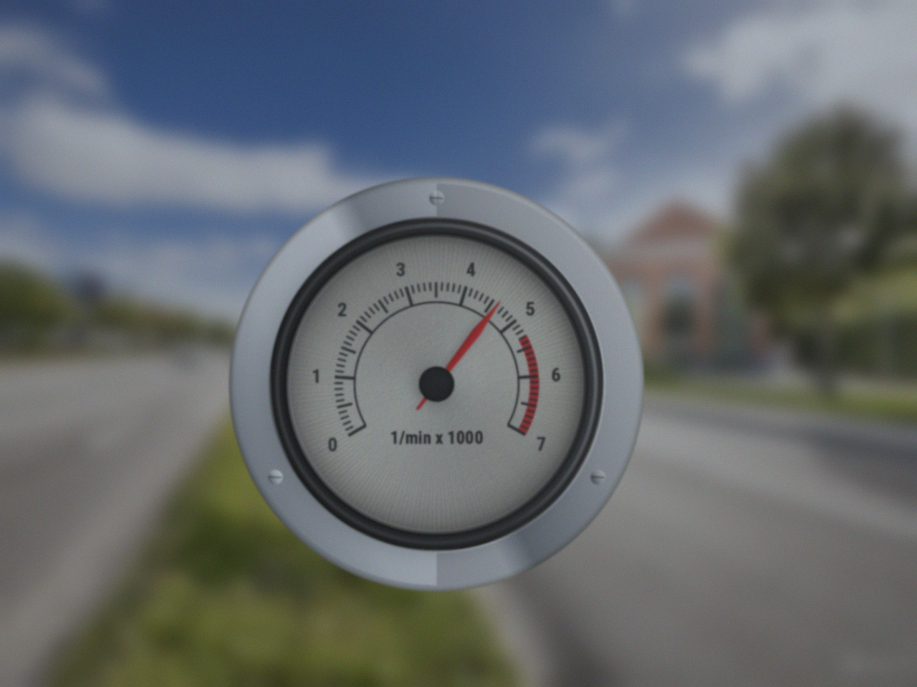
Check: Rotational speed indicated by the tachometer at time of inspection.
4600 rpm
